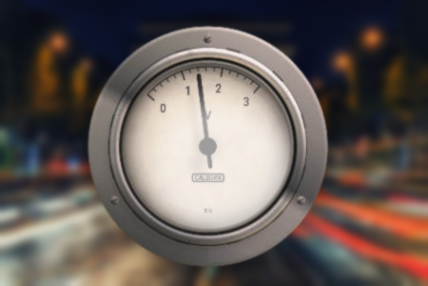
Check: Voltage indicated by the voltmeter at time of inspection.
1.4 V
